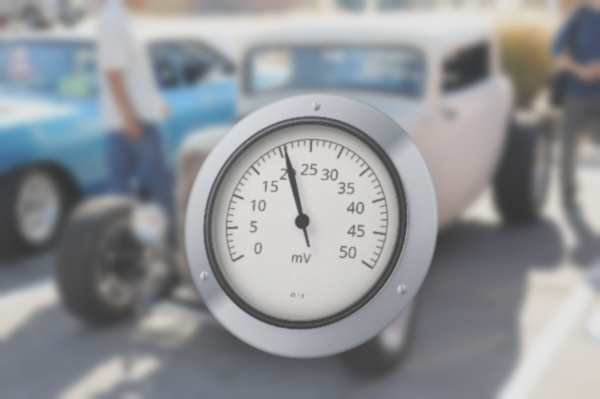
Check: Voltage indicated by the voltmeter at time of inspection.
21 mV
